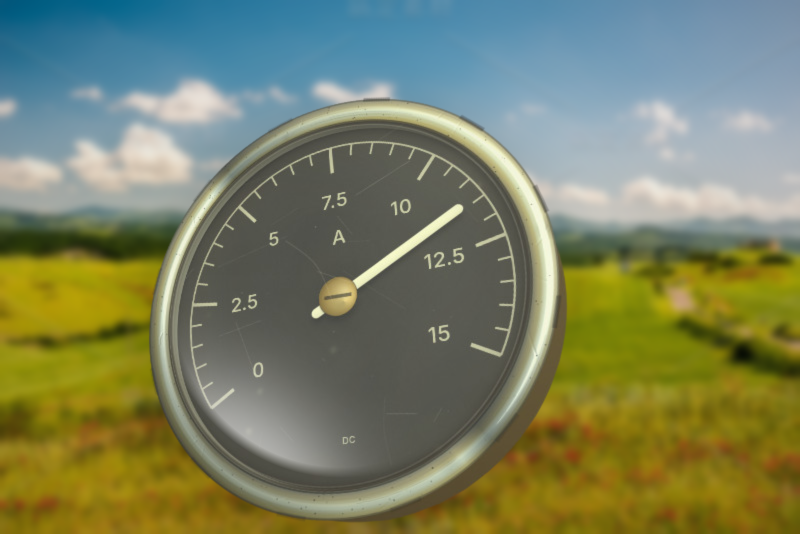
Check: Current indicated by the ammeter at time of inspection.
11.5 A
